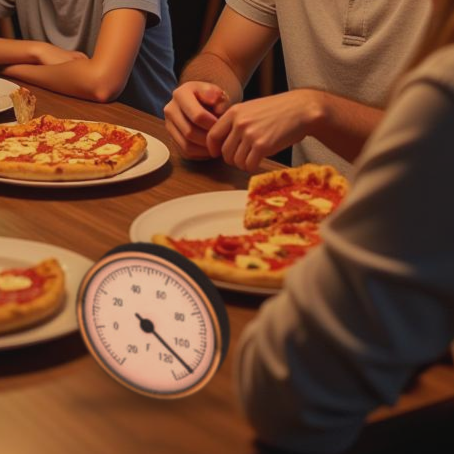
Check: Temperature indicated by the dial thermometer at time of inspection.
110 °F
